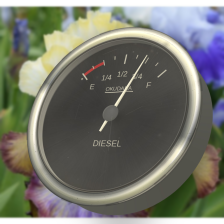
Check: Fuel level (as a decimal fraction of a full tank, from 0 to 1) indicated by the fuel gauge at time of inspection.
0.75
